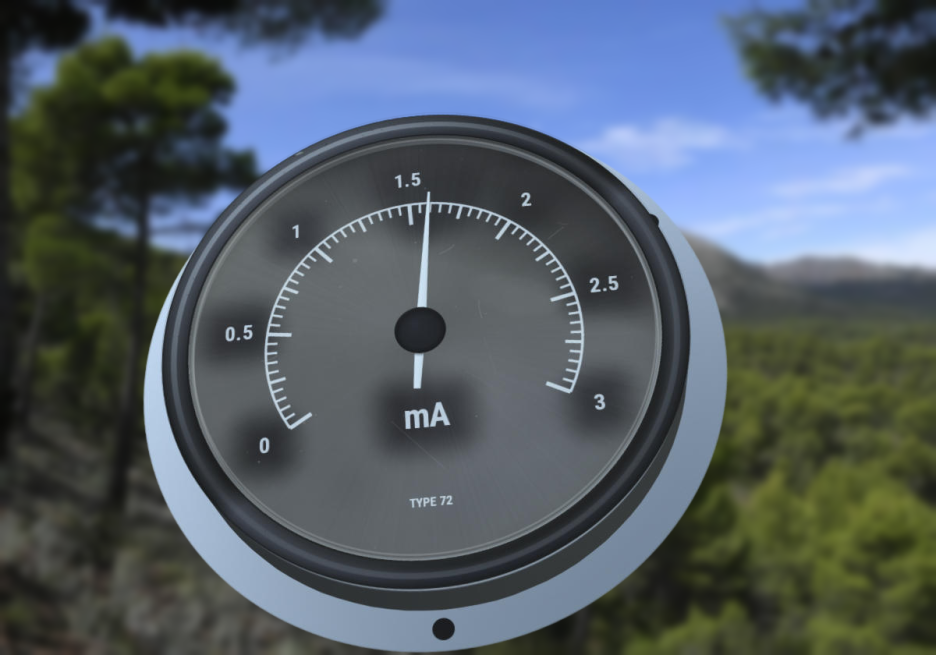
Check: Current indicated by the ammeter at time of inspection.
1.6 mA
